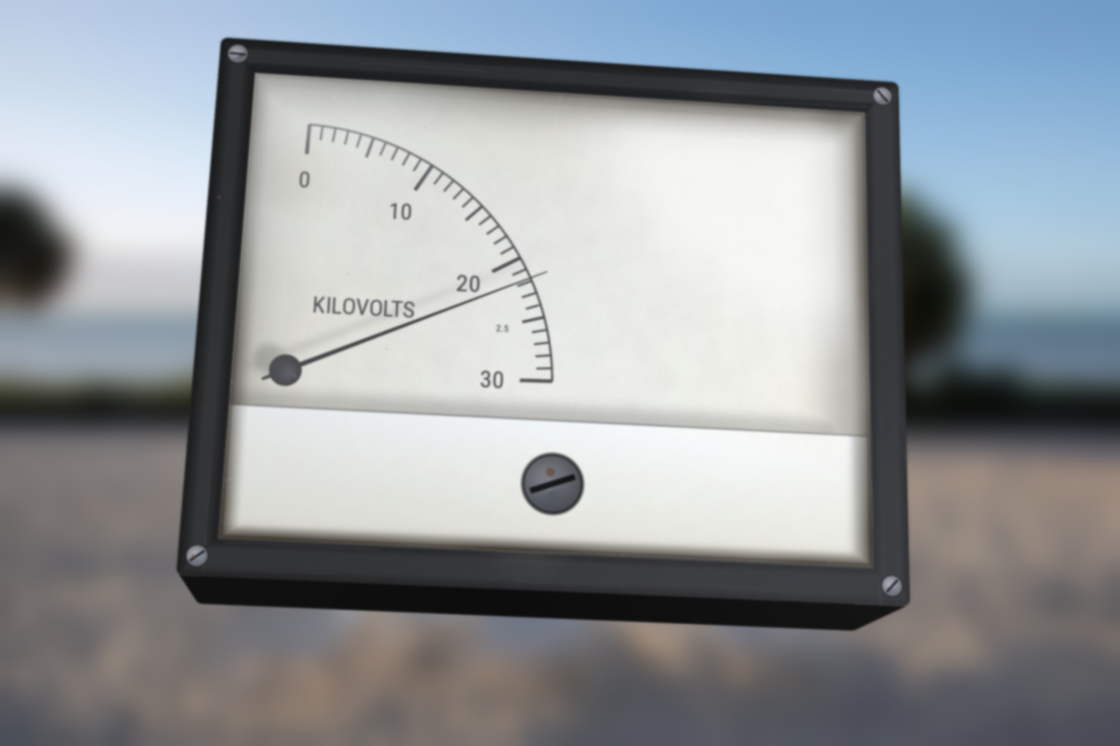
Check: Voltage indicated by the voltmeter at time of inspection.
22 kV
